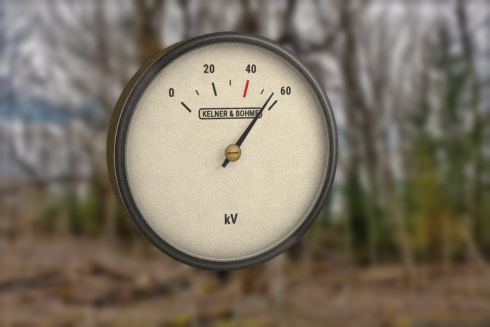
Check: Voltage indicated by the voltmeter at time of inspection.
55 kV
